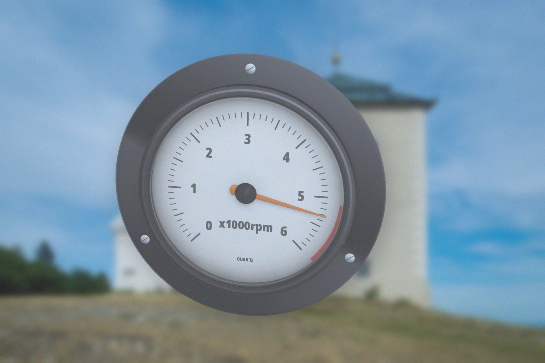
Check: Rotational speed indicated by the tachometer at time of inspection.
5300 rpm
